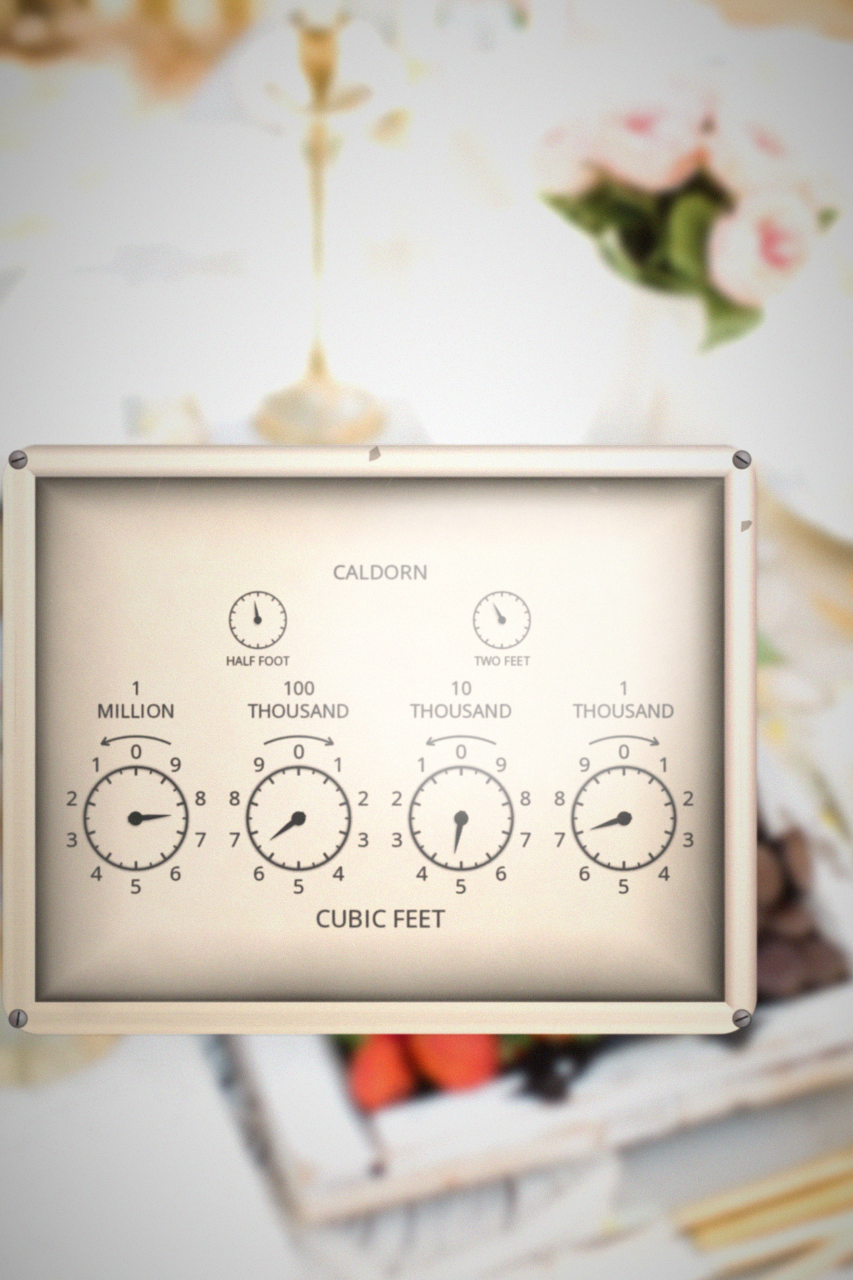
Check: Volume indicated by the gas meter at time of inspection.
764700 ft³
